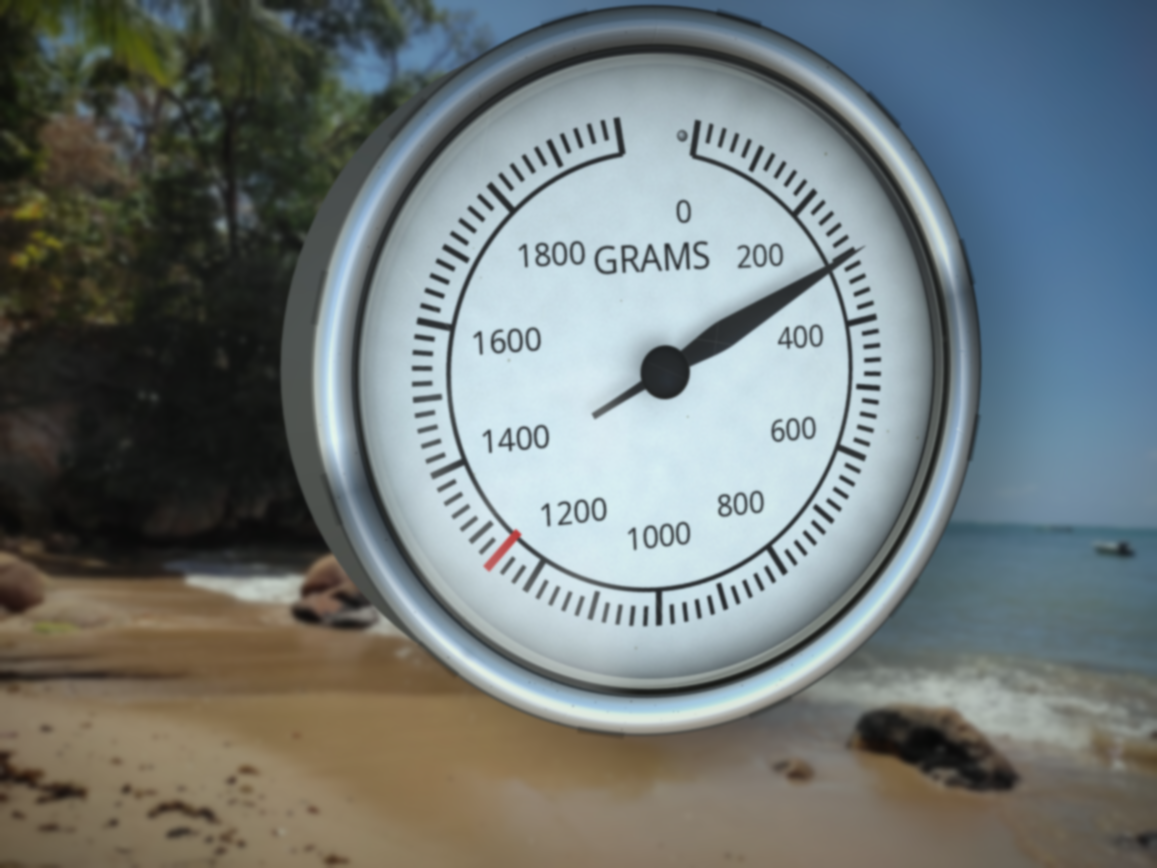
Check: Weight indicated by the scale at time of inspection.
300 g
